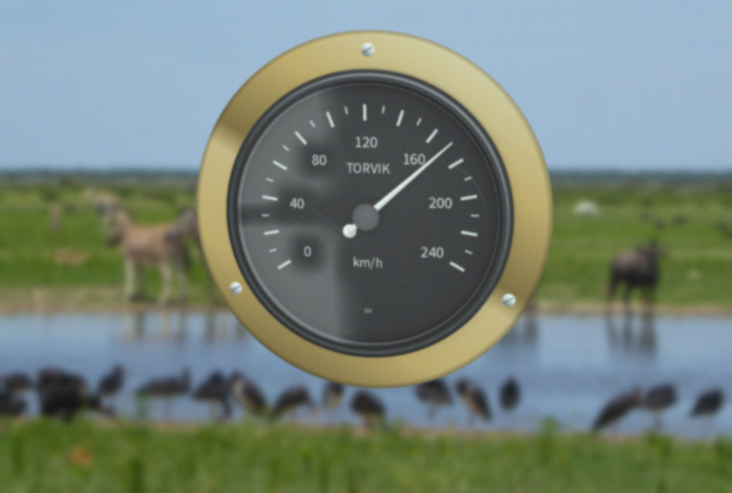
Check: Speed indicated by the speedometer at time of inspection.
170 km/h
